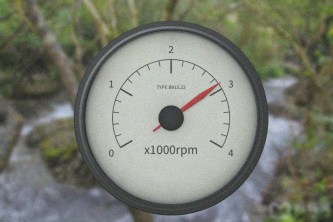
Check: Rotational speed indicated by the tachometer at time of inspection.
2900 rpm
